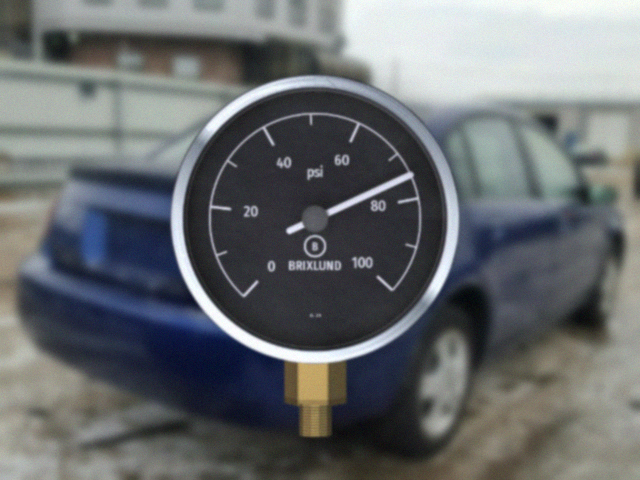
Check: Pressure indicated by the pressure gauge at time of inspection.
75 psi
